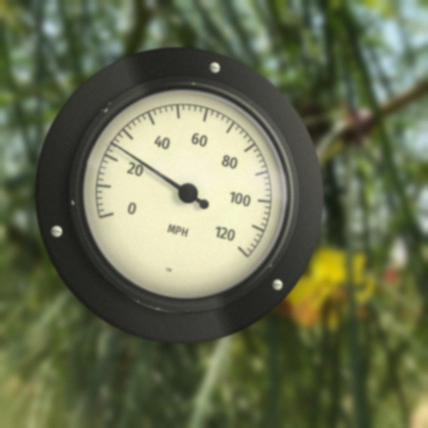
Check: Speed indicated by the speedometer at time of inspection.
24 mph
